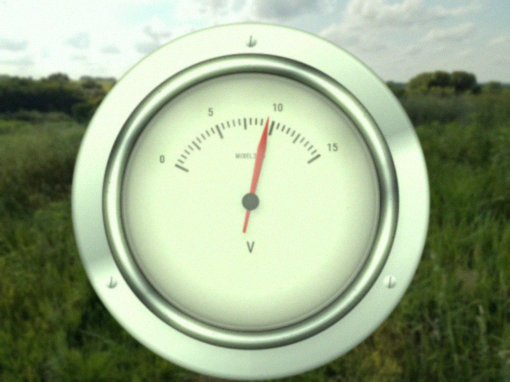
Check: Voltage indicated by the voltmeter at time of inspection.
9.5 V
